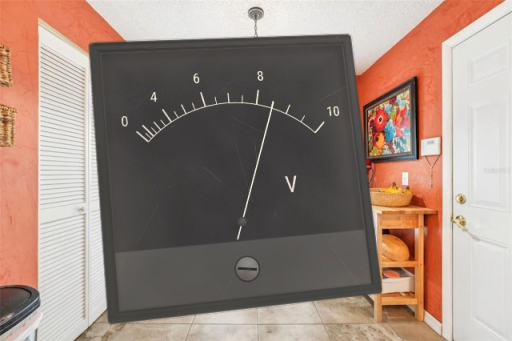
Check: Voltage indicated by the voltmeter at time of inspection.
8.5 V
